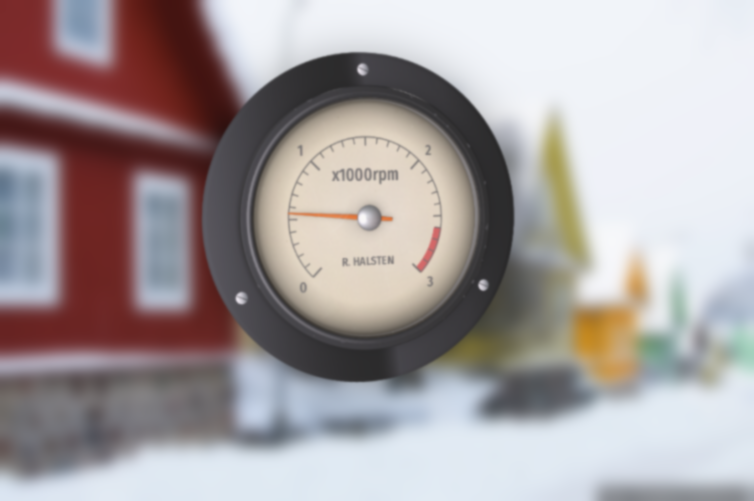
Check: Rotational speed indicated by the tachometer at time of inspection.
550 rpm
